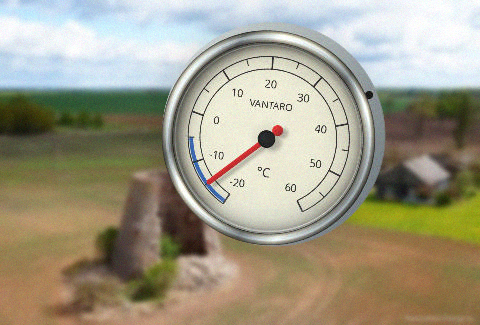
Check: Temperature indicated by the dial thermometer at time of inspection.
-15 °C
